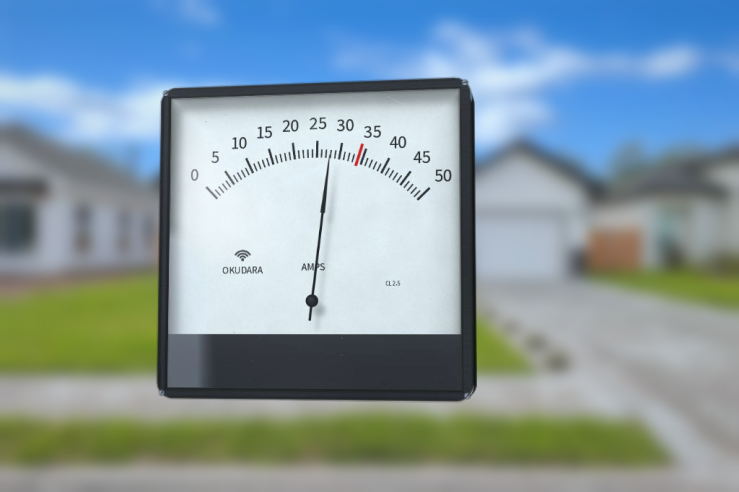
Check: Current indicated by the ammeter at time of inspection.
28 A
